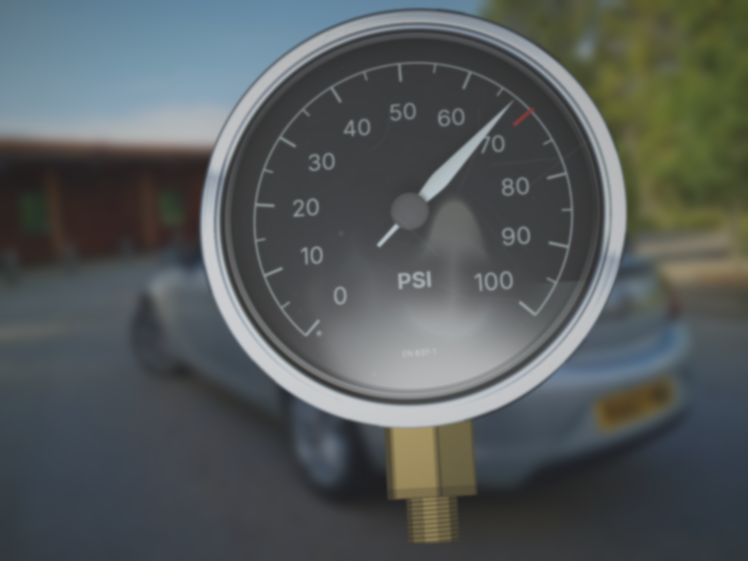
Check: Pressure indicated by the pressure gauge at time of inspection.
67.5 psi
